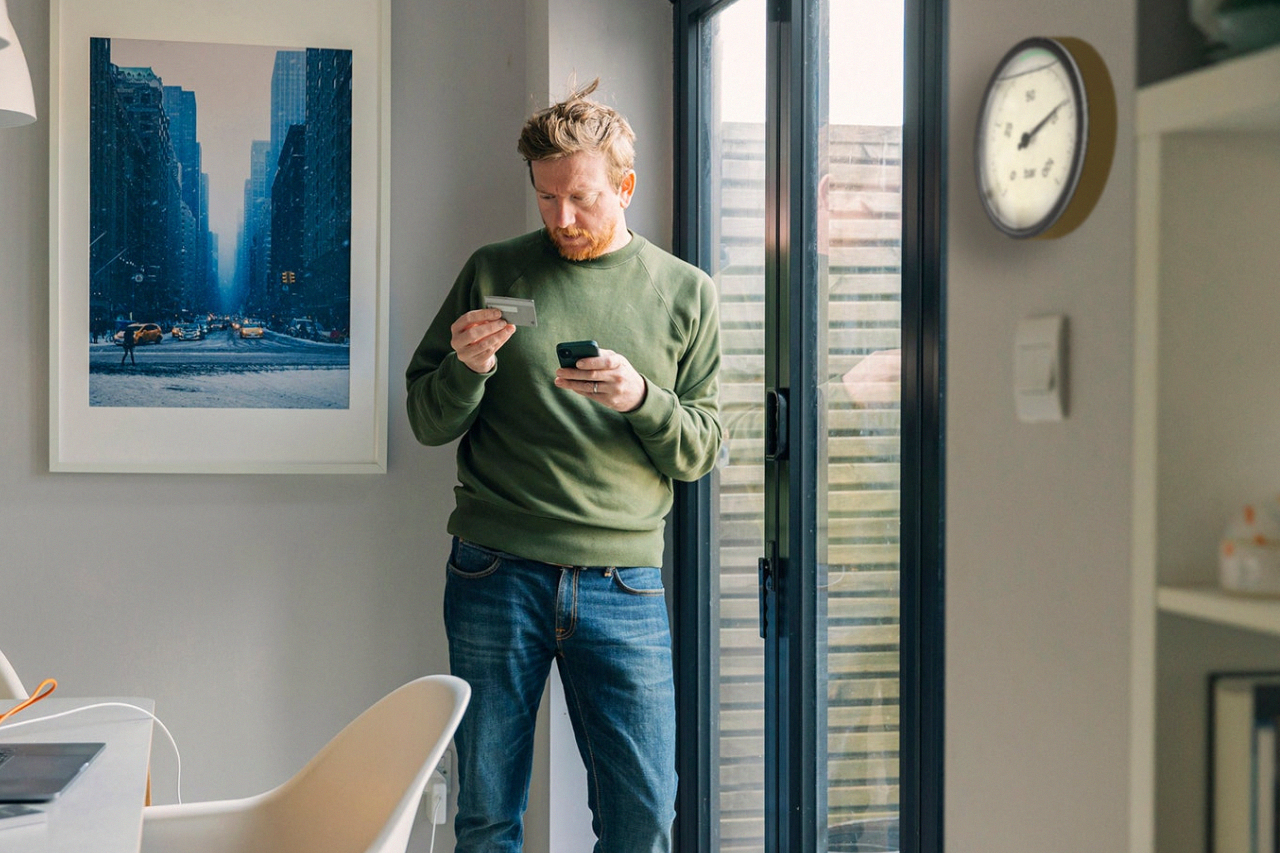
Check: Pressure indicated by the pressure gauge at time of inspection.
75 bar
